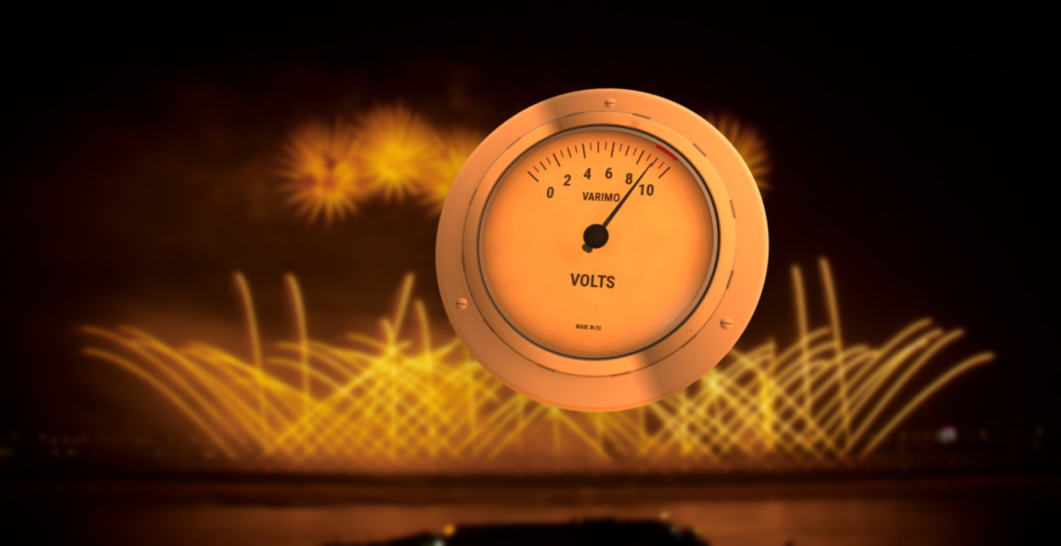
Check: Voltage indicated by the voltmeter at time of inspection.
9 V
